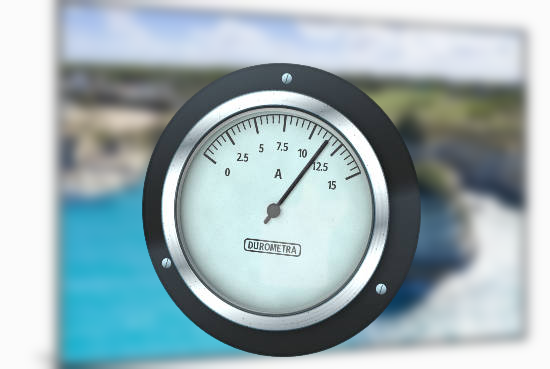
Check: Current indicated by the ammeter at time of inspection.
11.5 A
